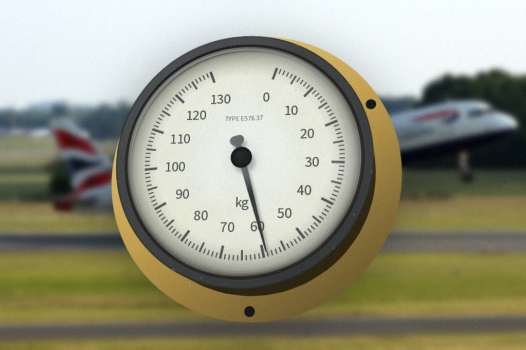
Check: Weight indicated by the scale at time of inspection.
59 kg
